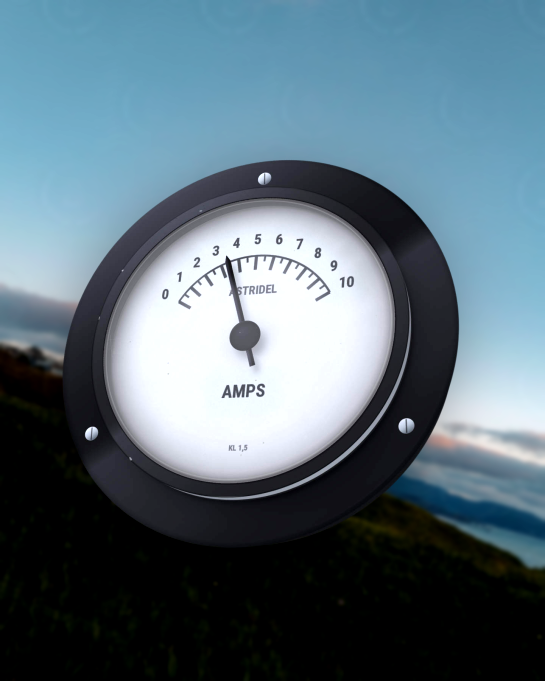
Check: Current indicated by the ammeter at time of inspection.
3.5 A
